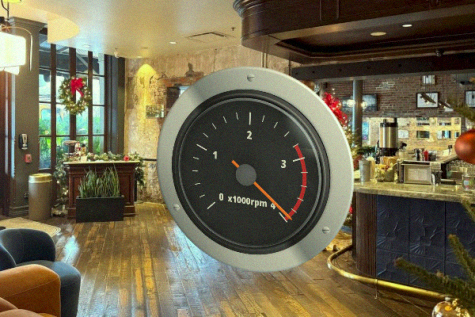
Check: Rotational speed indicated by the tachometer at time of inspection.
3900 rpm
